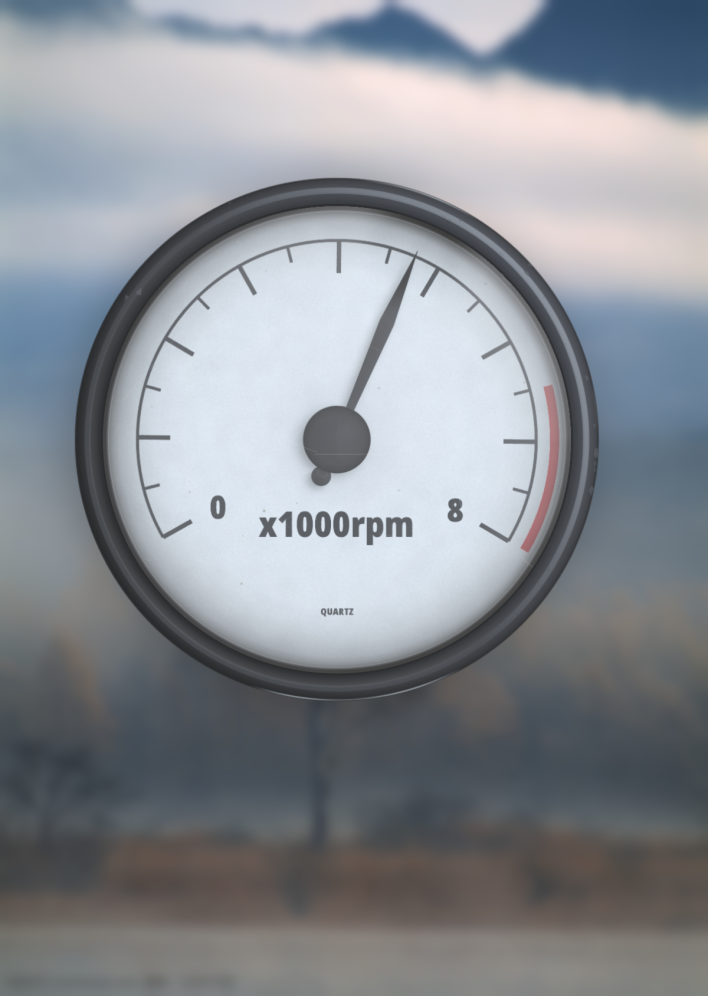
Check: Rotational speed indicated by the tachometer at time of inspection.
4750 rpm
